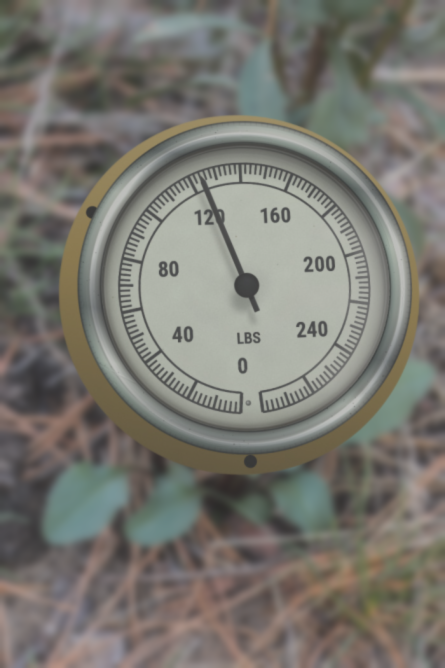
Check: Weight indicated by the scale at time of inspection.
124 lb
